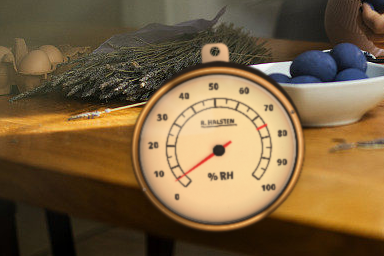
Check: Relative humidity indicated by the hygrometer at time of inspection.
5 %
